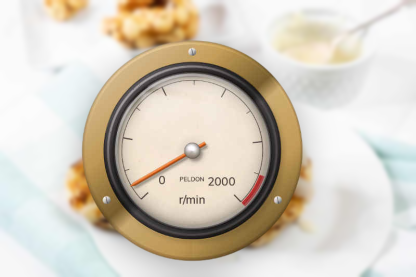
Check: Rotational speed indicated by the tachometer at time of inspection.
100 rpm
